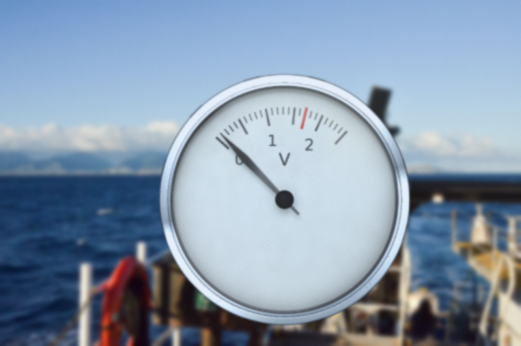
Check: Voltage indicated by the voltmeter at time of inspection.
0.1 V
